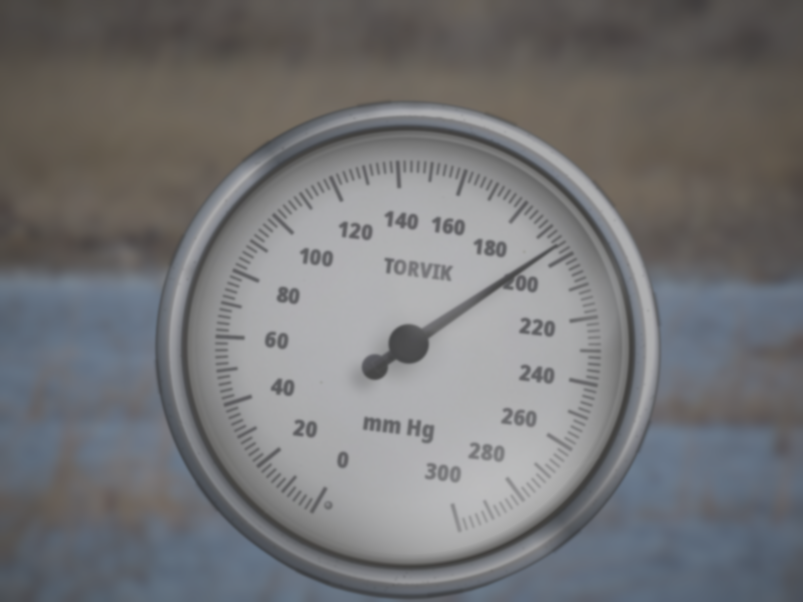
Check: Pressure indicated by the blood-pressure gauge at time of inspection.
196 mmHg
